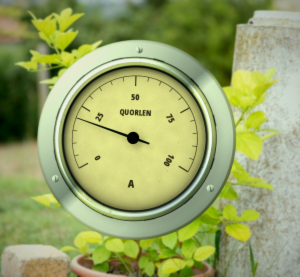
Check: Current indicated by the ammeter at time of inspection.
20 A
